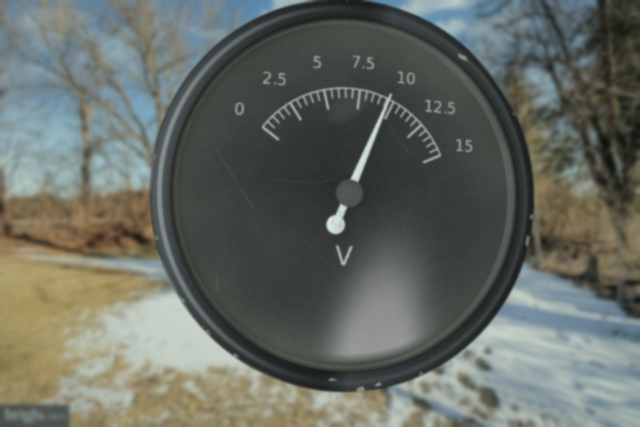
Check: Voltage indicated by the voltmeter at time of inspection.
9.5 V
